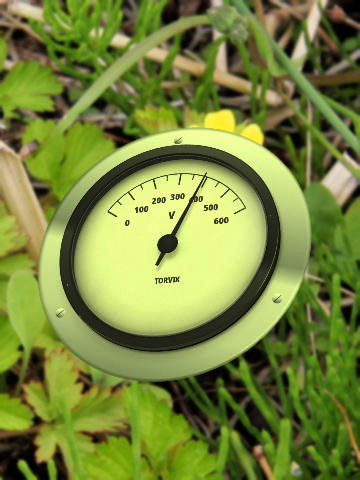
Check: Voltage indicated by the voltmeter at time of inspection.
400 V
